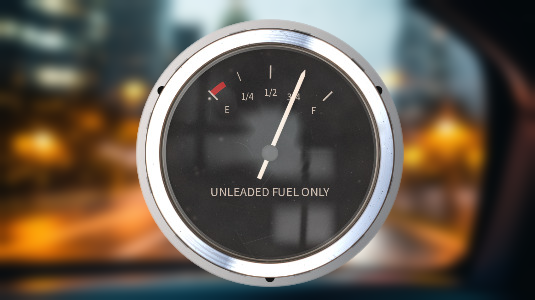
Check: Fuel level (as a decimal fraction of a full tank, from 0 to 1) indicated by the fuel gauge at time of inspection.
0.75
